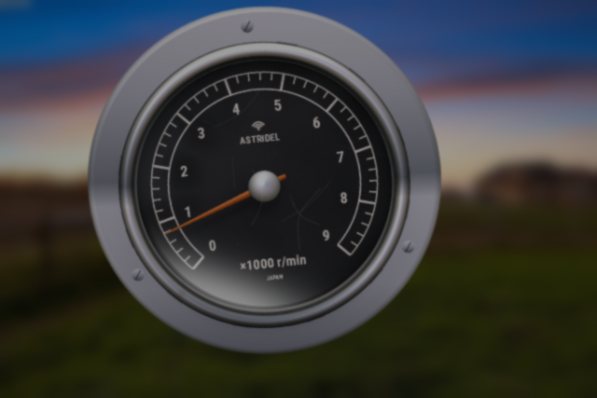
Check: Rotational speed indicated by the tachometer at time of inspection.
800 rpm
